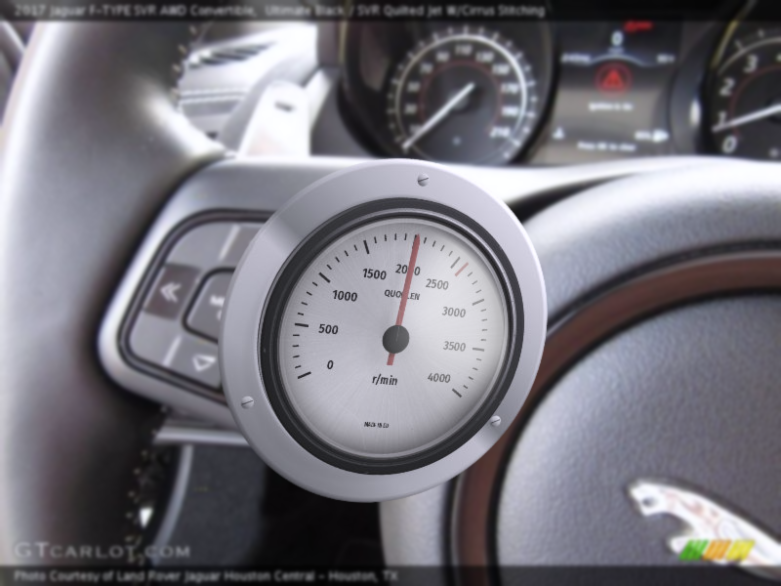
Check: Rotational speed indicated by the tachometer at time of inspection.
2000 rpm
